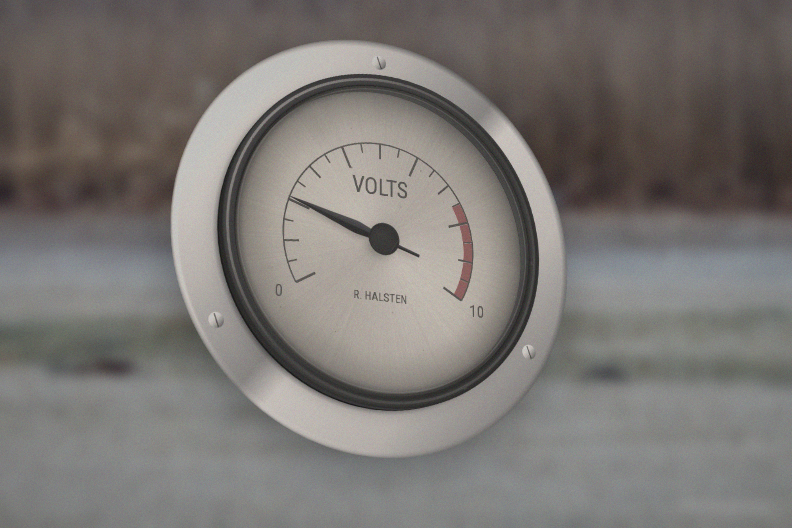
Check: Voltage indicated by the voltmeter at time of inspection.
2 V
